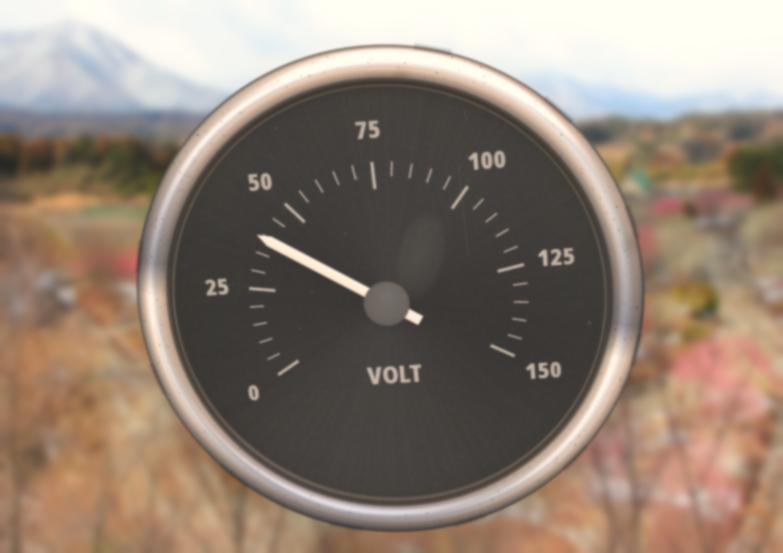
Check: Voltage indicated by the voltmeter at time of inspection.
40 V
